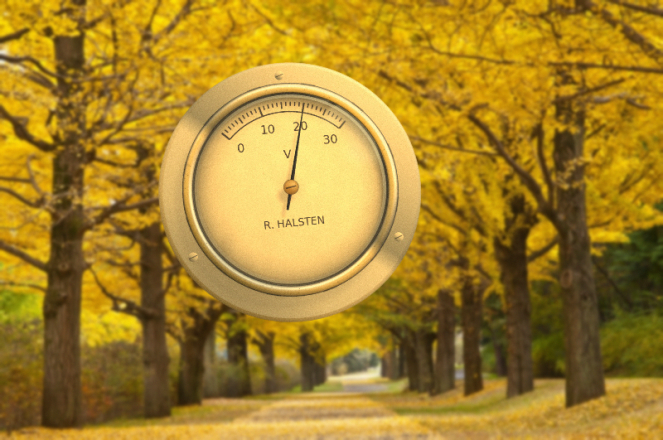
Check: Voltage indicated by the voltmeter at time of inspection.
20 V
